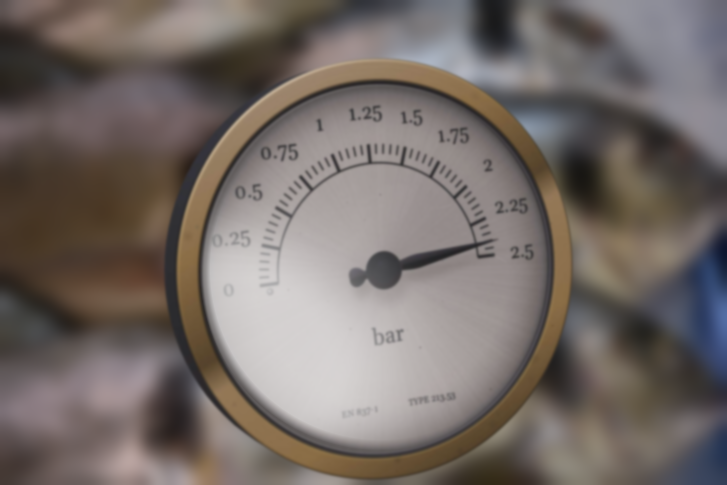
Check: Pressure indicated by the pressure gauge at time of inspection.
2.4 bar
